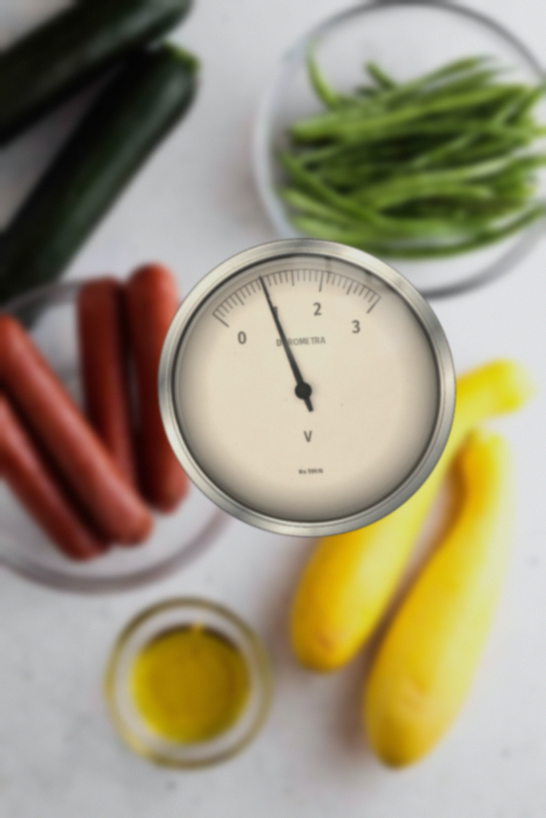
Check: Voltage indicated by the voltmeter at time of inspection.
1 V
